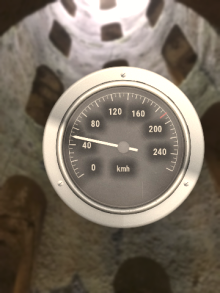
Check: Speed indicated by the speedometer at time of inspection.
50 km/h
